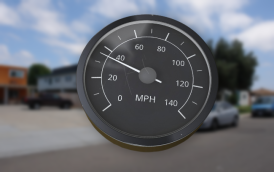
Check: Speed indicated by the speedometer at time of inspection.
35 mph
